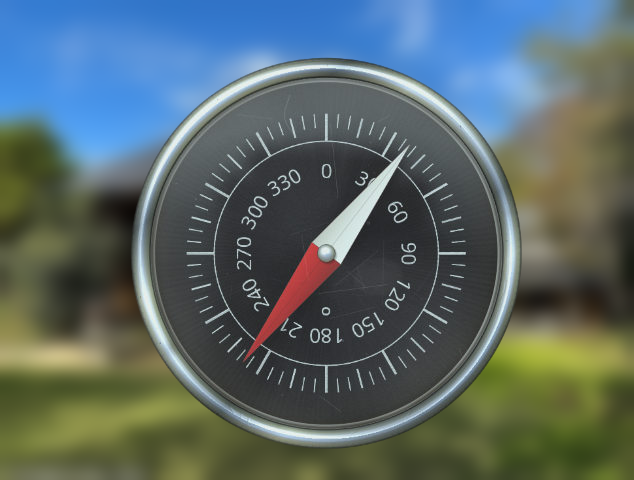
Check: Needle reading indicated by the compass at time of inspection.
217.5 °
